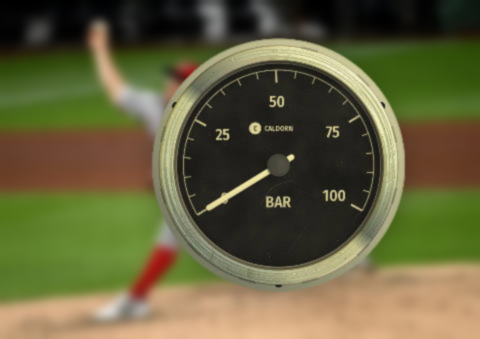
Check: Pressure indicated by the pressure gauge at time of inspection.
0 bar
